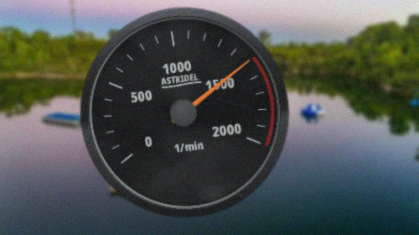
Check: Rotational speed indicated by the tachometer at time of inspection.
1500 rpm
